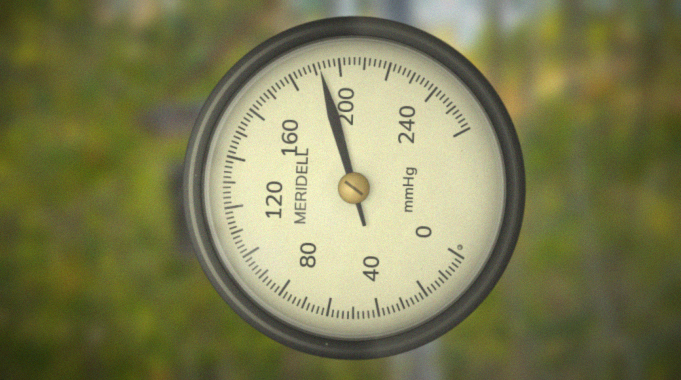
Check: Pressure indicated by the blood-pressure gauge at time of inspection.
192 mmHg
